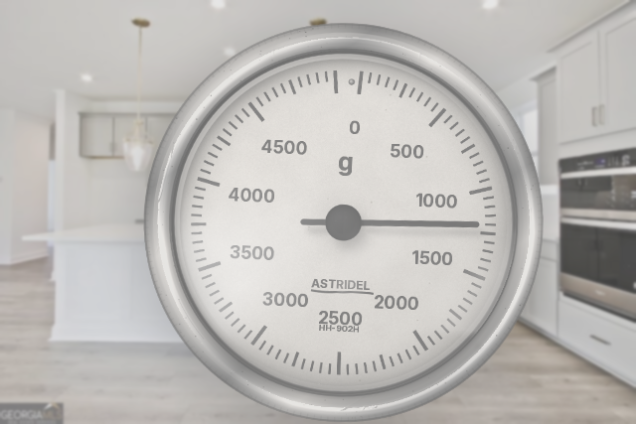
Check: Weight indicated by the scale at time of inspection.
1200 g
